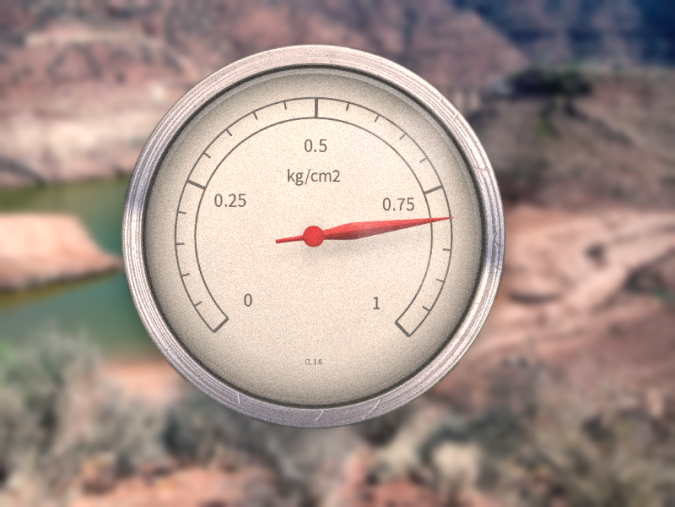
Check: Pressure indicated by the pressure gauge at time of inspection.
0.8 kg/cm²
